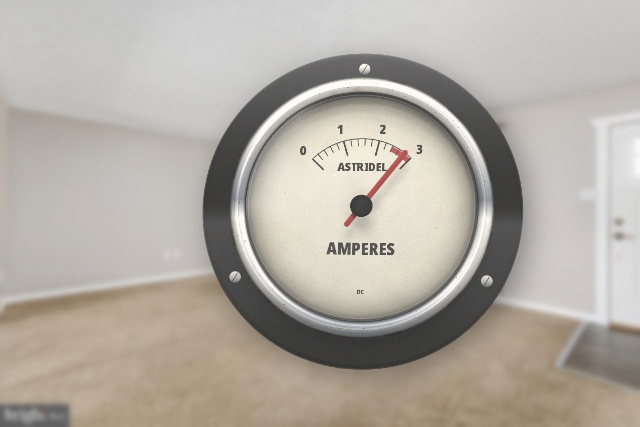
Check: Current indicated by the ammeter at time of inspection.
2.8 A
